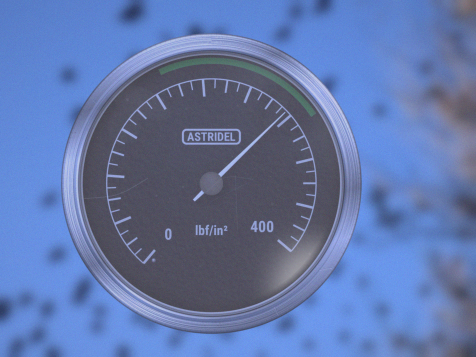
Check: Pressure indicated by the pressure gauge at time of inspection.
275 psi
